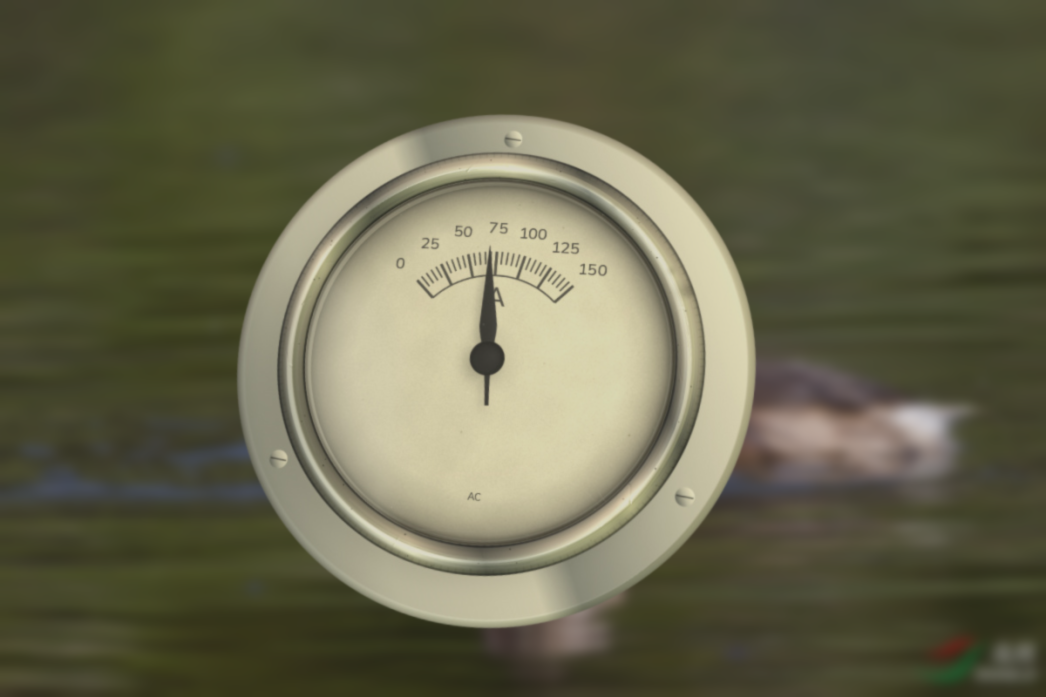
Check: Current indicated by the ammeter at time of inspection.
70 A
